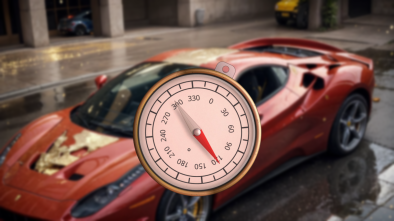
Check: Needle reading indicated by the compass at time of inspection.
120 °
